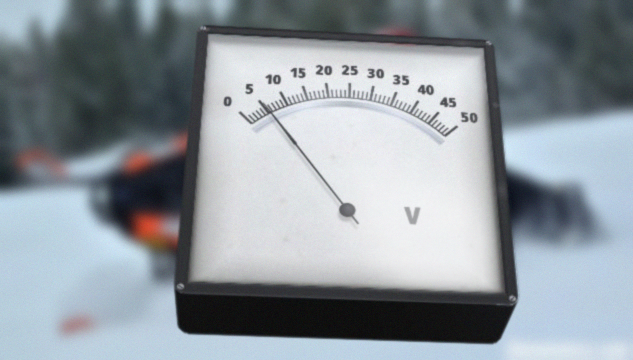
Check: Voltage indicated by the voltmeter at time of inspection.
5 V
